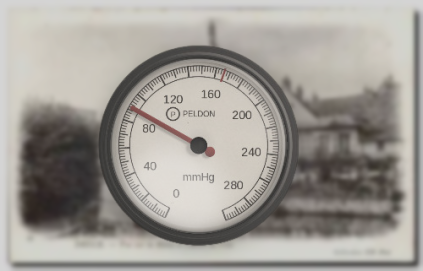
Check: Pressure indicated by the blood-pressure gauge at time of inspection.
90 mmHg
